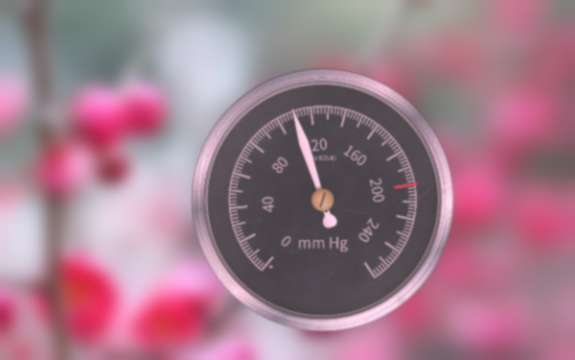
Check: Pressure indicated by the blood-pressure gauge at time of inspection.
110 mmHg
